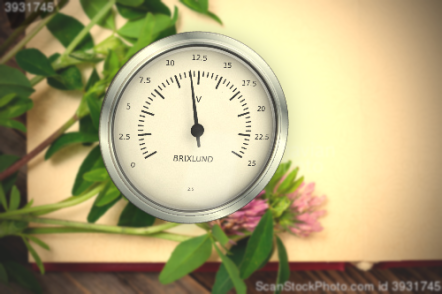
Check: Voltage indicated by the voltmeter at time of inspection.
11.5 V
